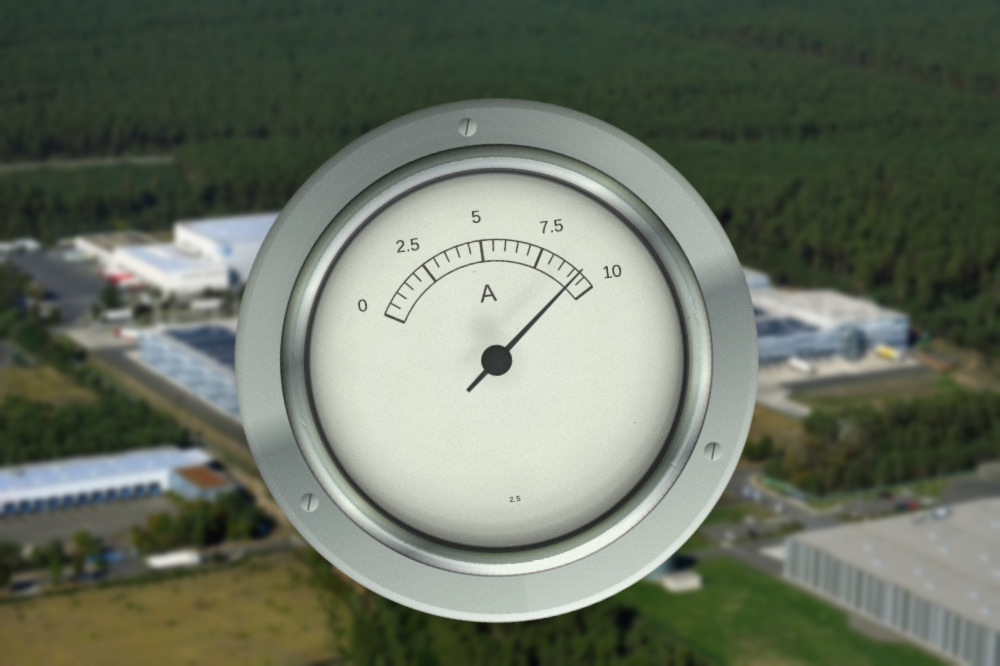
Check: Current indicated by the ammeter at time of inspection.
9.25 A
